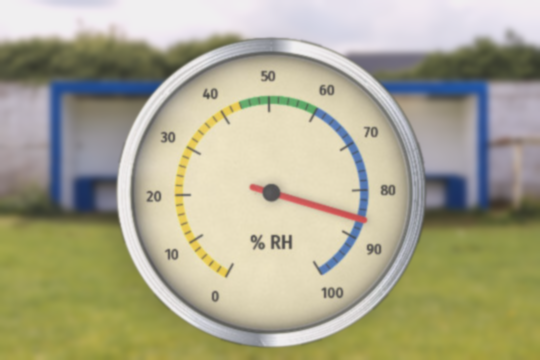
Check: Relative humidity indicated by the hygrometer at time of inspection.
86 %
